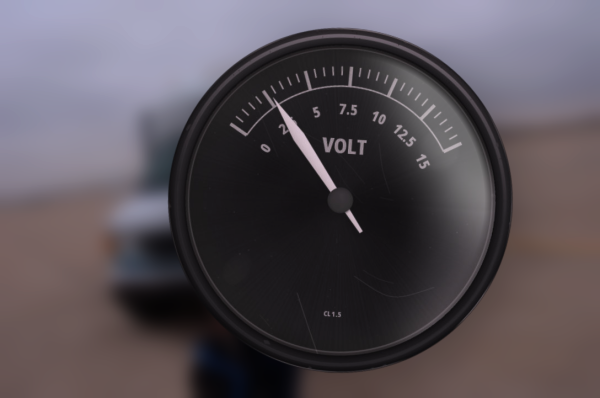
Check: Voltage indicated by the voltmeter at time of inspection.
2.75 V
